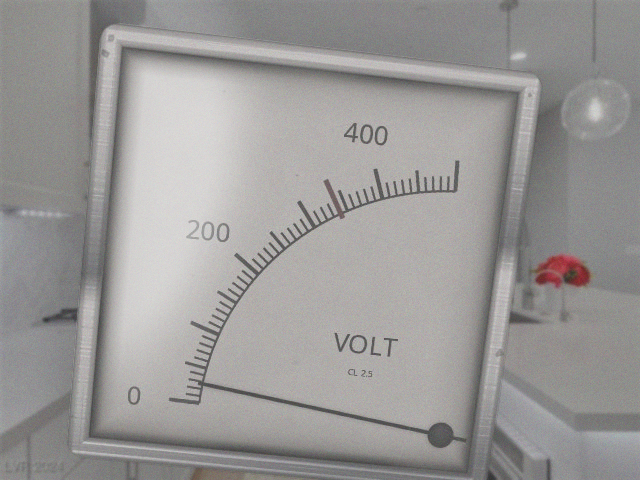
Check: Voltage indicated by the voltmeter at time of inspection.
30 V
